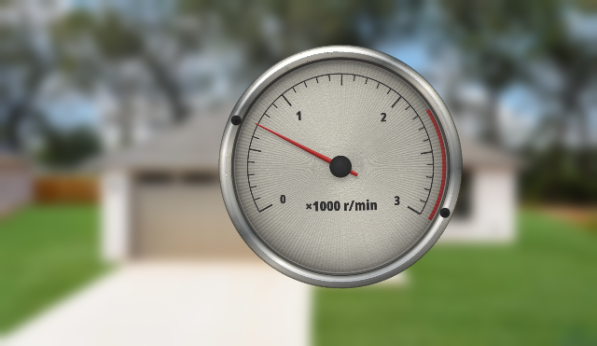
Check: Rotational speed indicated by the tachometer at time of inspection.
700 rpm
